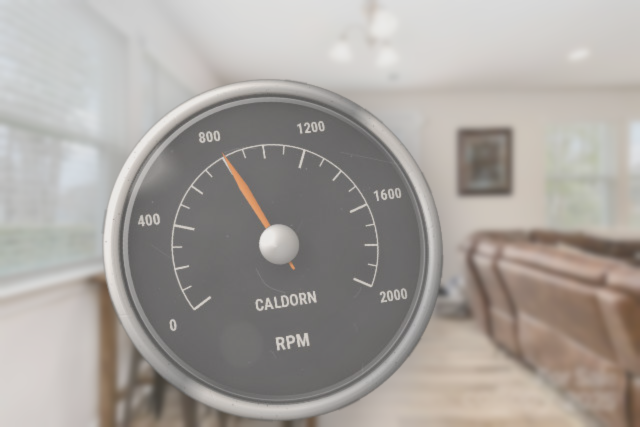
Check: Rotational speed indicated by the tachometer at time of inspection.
800 rpm
